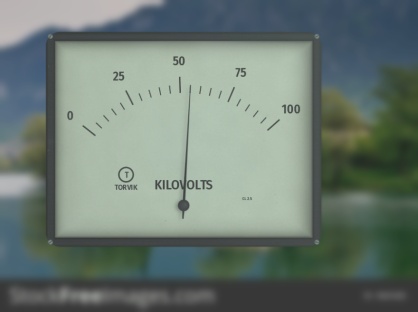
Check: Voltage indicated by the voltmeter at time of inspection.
55 kV
